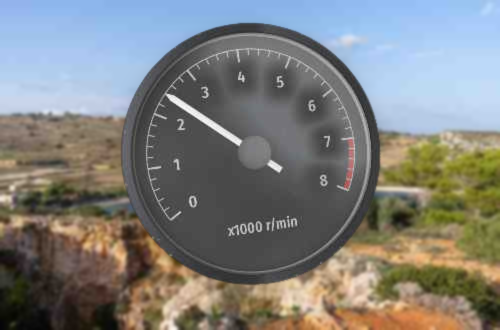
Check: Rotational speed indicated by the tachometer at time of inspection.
2400 rpm
